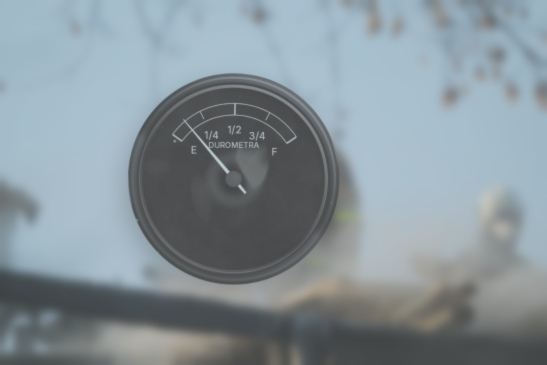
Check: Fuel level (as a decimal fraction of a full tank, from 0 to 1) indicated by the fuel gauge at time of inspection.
0.125
